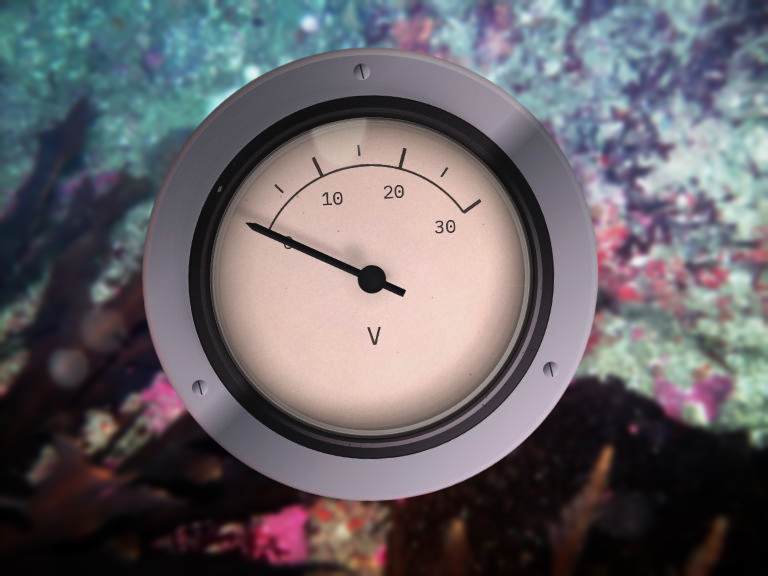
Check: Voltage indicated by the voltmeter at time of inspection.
0 V
